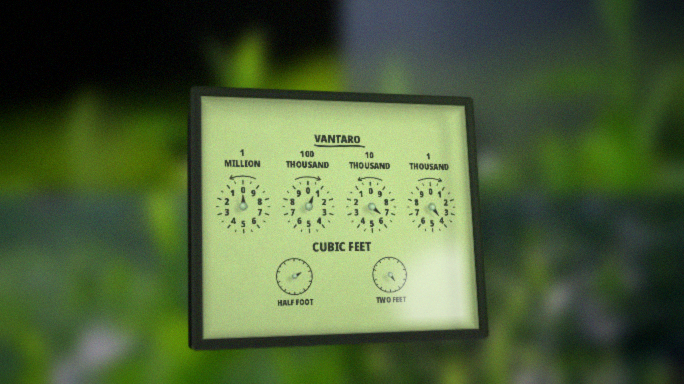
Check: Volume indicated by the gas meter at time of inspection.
6400 ft³
